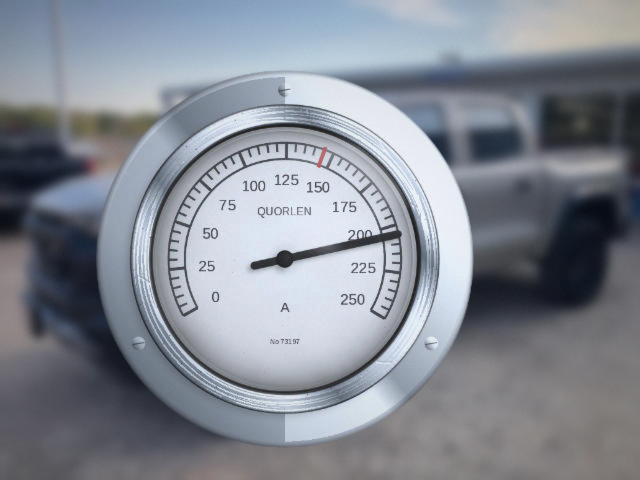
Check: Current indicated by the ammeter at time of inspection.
205 A
